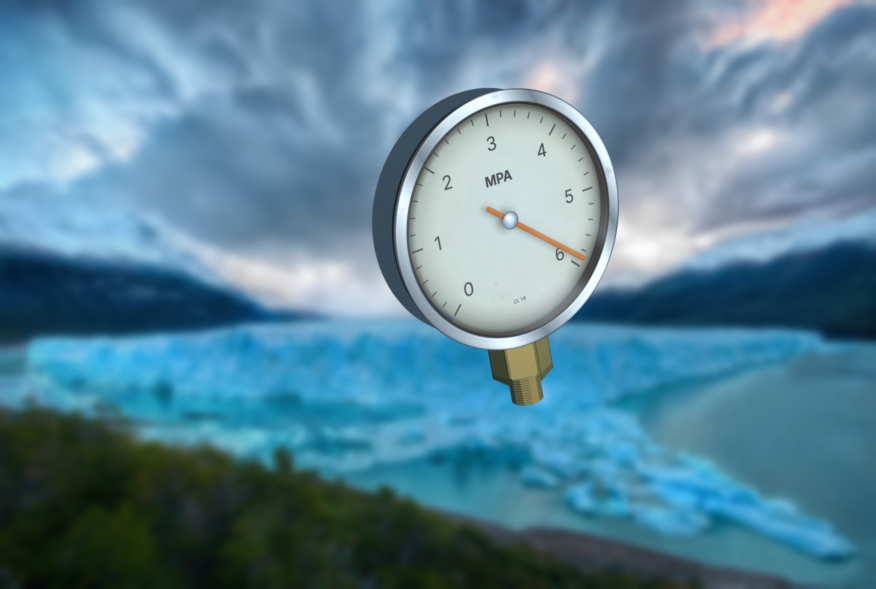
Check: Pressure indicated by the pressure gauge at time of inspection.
5.9 MPa
